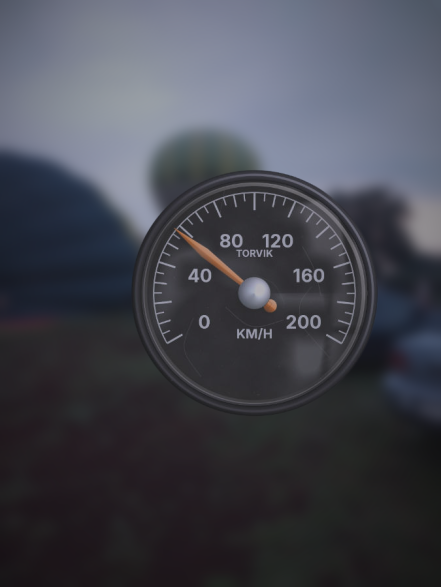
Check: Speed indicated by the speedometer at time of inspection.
57.5 km/h
